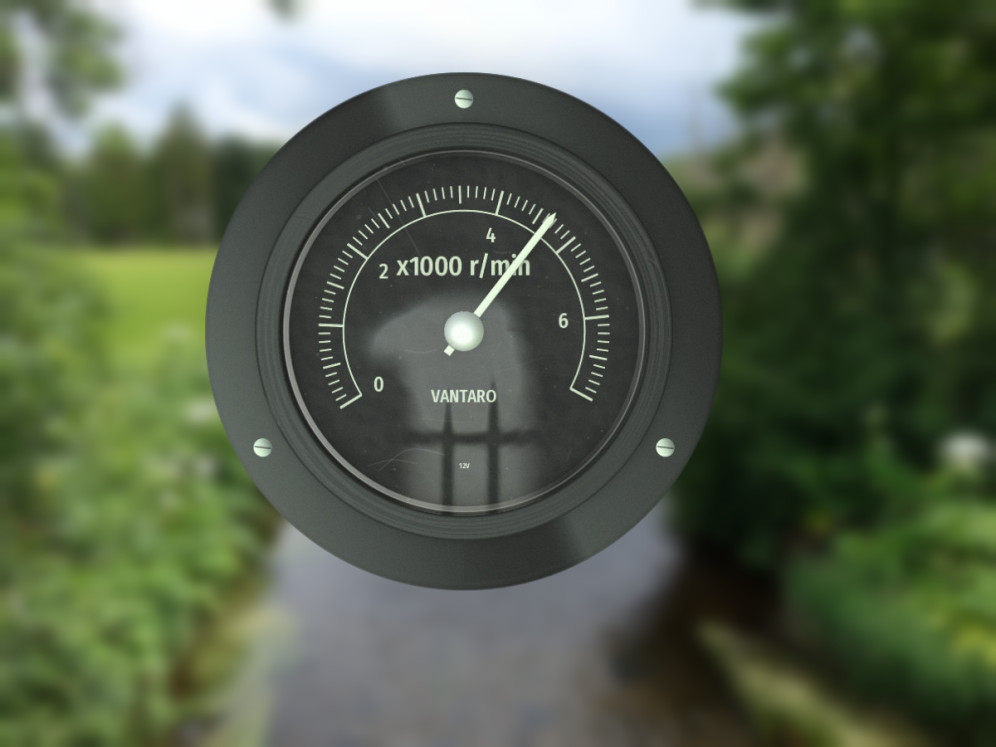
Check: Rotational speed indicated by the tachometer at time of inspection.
4650 rpm
